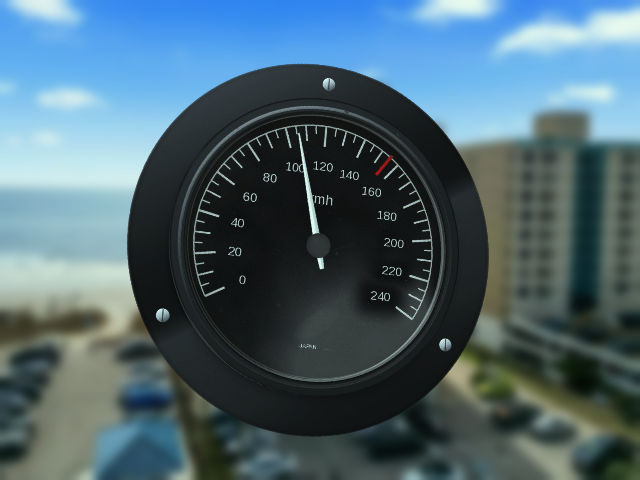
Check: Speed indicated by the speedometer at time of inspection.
105 km/h
